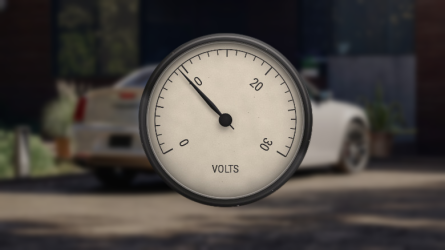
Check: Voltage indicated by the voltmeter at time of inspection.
9.5 V
